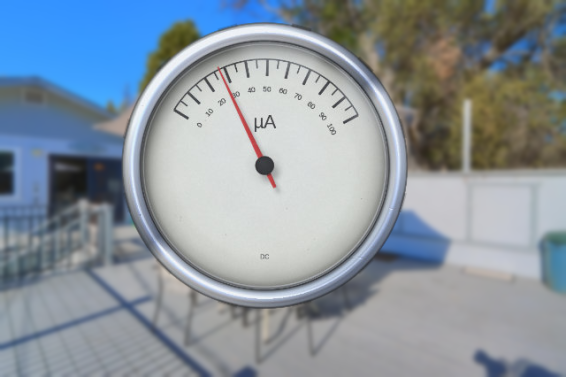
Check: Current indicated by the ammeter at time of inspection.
27.5 µA
